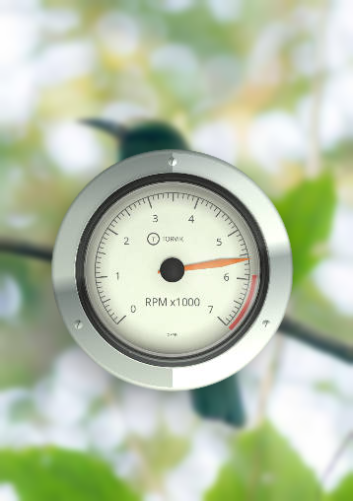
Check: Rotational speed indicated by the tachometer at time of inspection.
5600 rpm
